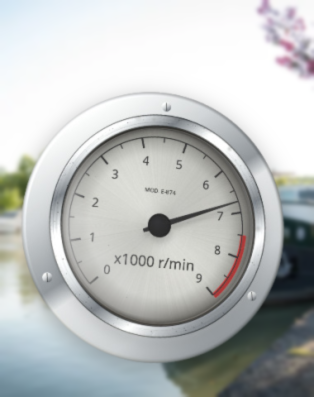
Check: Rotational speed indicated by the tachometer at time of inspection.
6750 rpm
